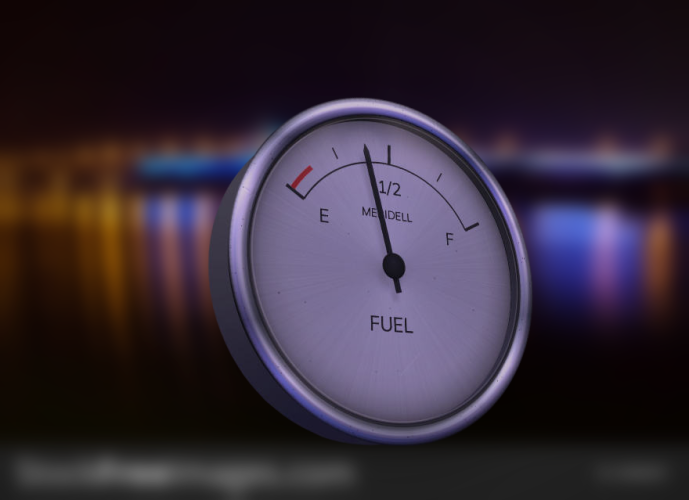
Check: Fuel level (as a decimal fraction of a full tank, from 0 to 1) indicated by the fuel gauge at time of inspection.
0.375
